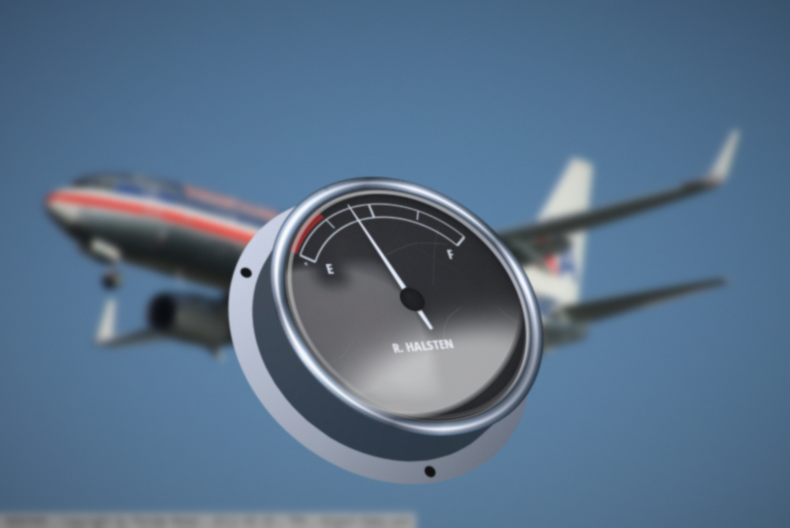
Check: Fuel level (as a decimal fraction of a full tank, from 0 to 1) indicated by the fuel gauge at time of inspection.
0.375
